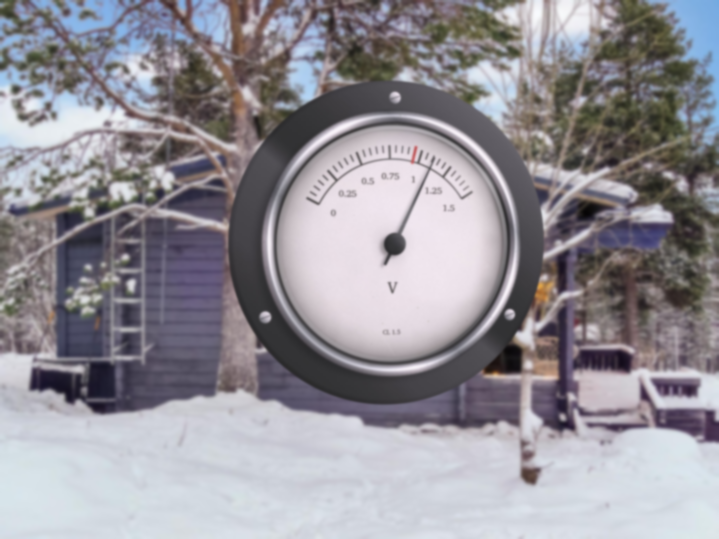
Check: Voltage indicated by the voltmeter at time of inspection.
1.1 V
